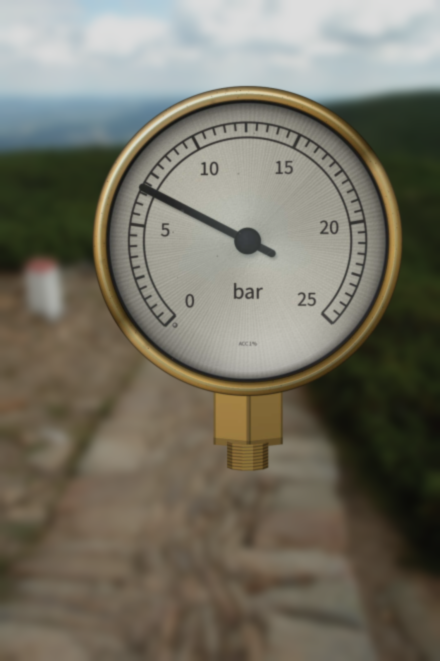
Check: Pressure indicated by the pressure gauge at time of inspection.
6.75 bar
